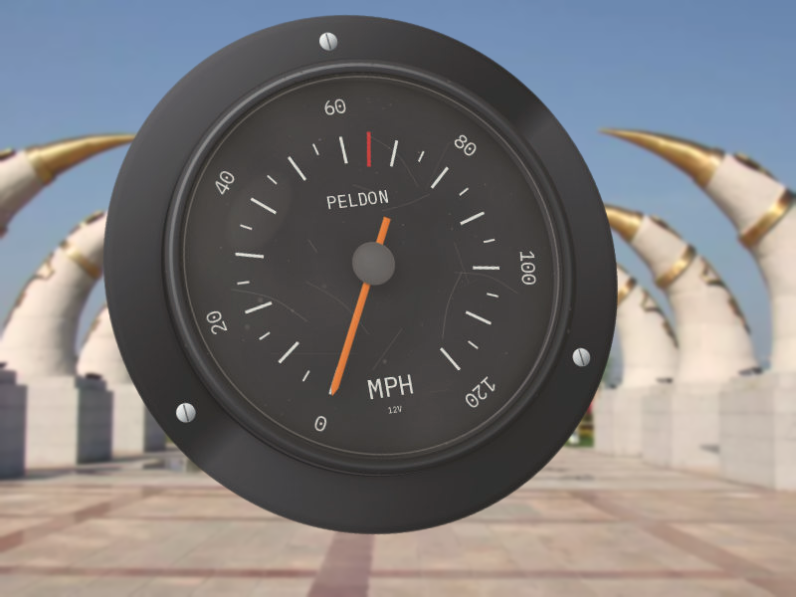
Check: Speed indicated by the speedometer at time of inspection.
0 mph
